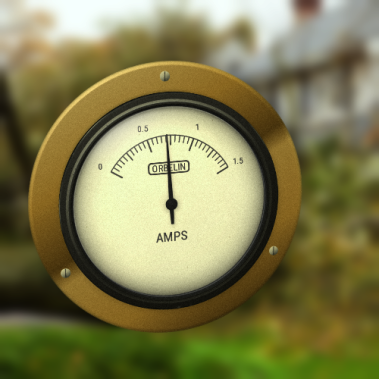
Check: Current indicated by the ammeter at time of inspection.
0.7 A
